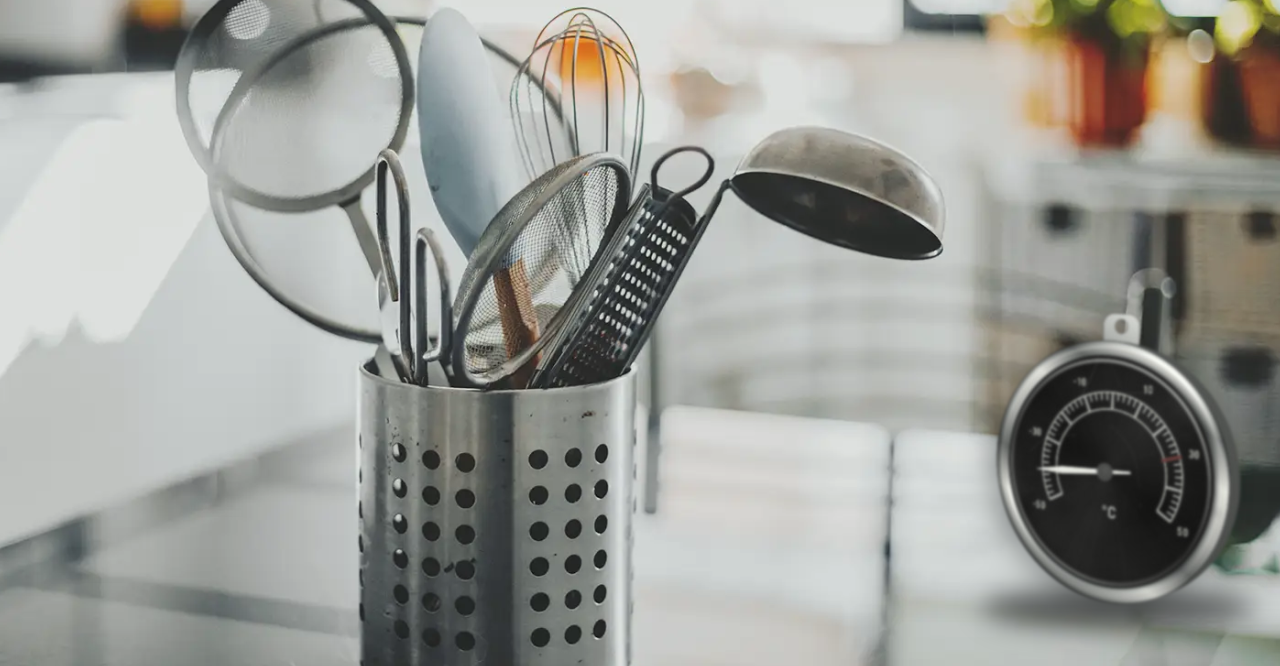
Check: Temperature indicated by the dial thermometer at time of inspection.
-40 °C
